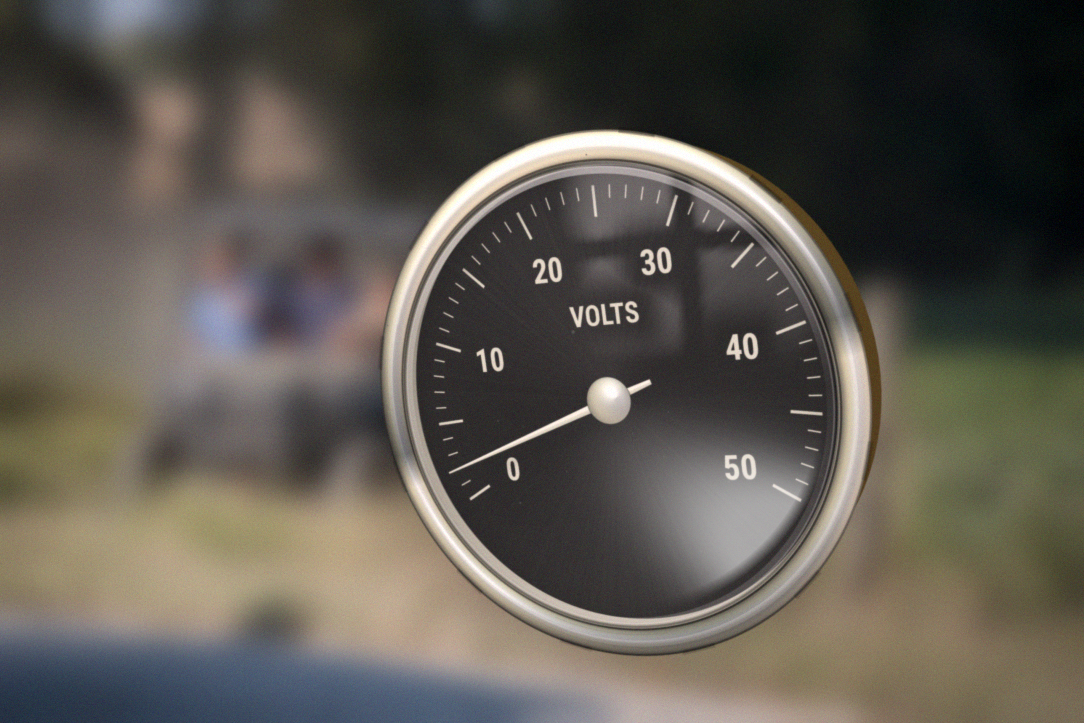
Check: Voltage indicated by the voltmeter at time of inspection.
2 V
